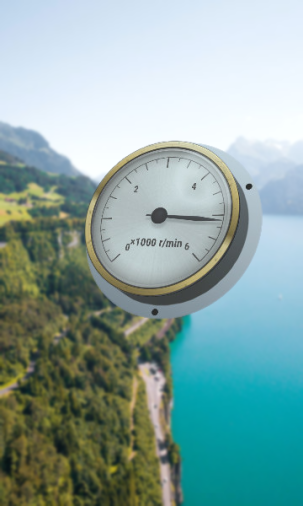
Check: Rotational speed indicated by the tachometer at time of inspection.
5125 rpm
